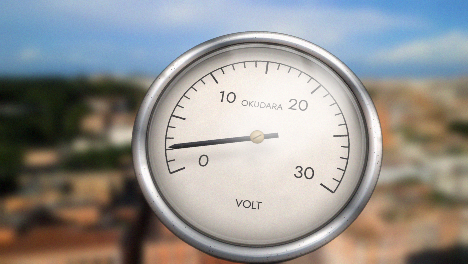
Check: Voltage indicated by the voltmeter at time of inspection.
2 V
